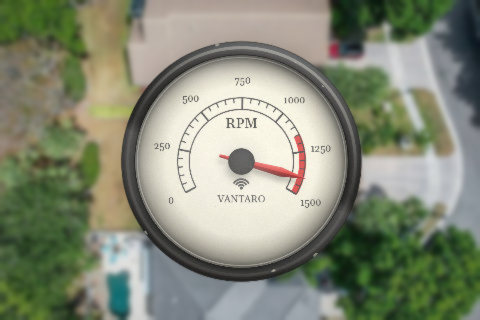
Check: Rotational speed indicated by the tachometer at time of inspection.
1400 rpm
